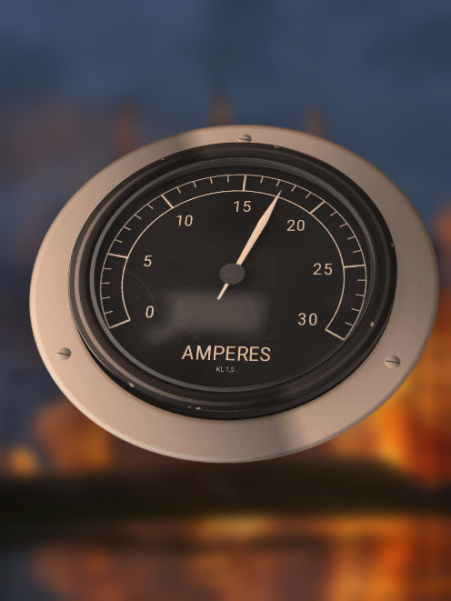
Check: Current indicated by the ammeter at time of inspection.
17.5 A
